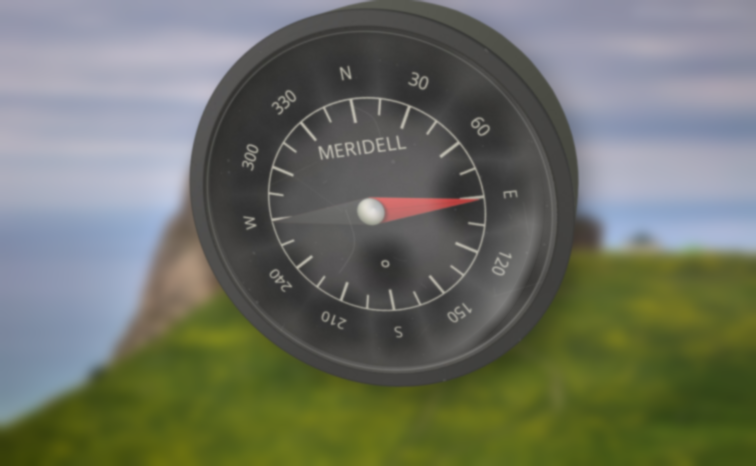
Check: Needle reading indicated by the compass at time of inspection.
90 °
